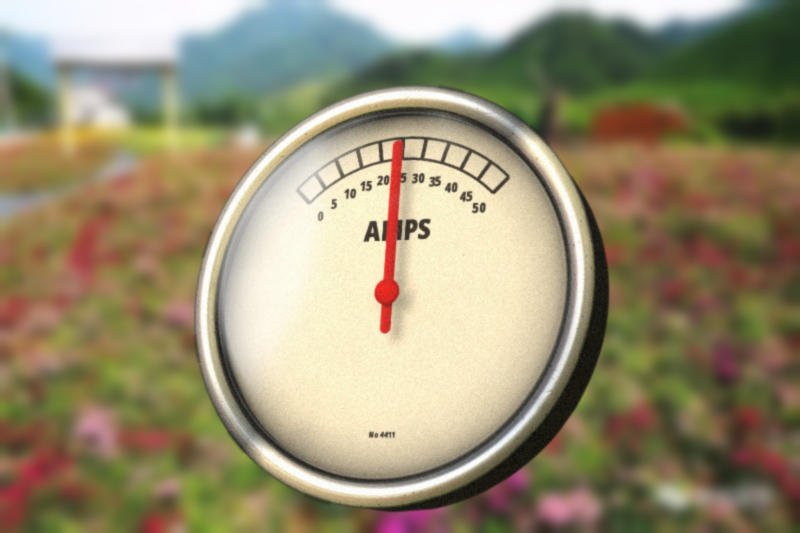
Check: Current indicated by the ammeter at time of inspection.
25 A
